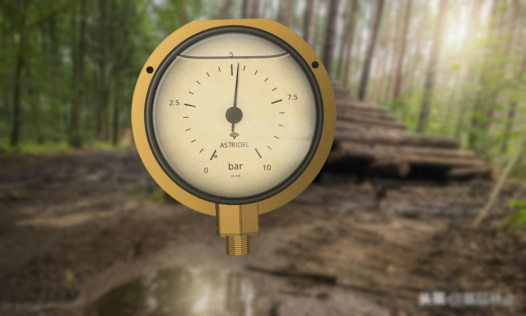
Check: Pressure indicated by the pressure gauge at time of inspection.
5.25 bar
